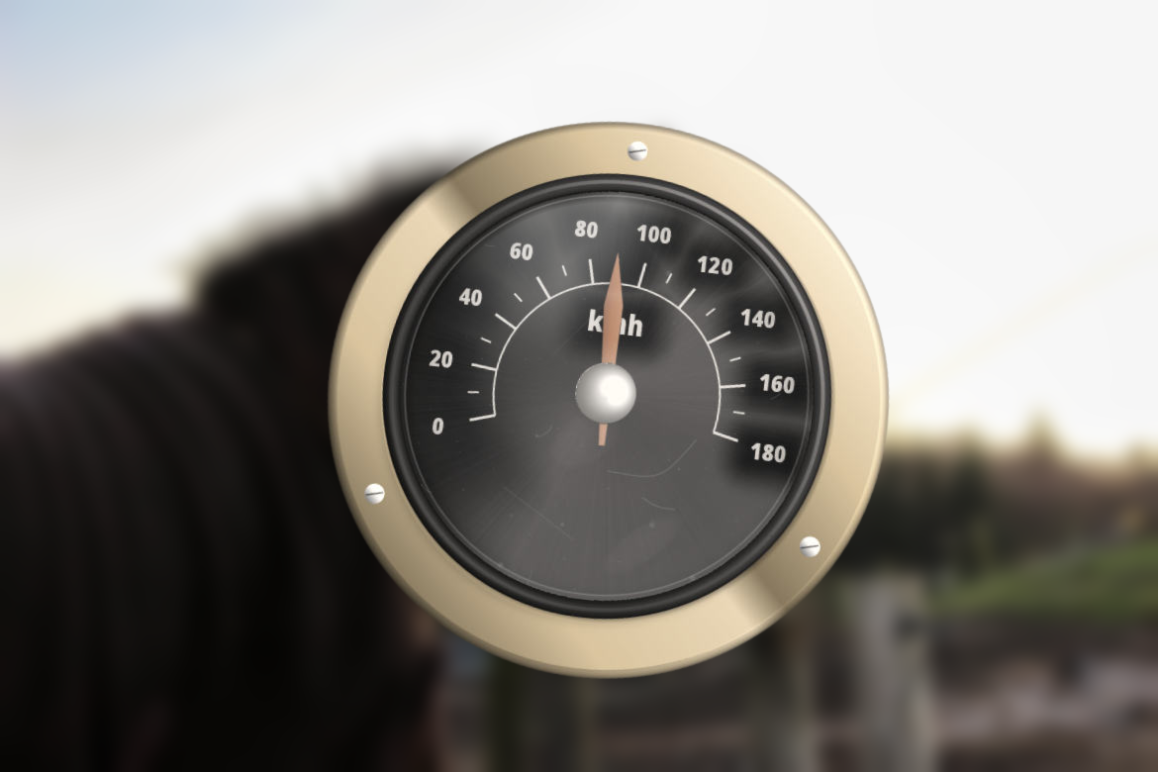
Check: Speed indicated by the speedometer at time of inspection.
90 km/h
